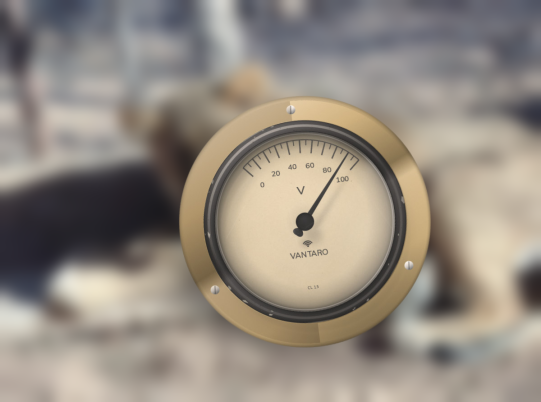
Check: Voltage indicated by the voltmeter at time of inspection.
90 V
